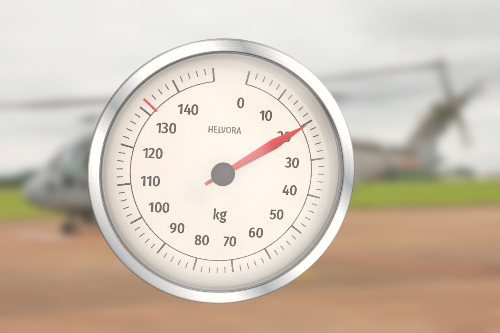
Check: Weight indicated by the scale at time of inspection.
20 kg
